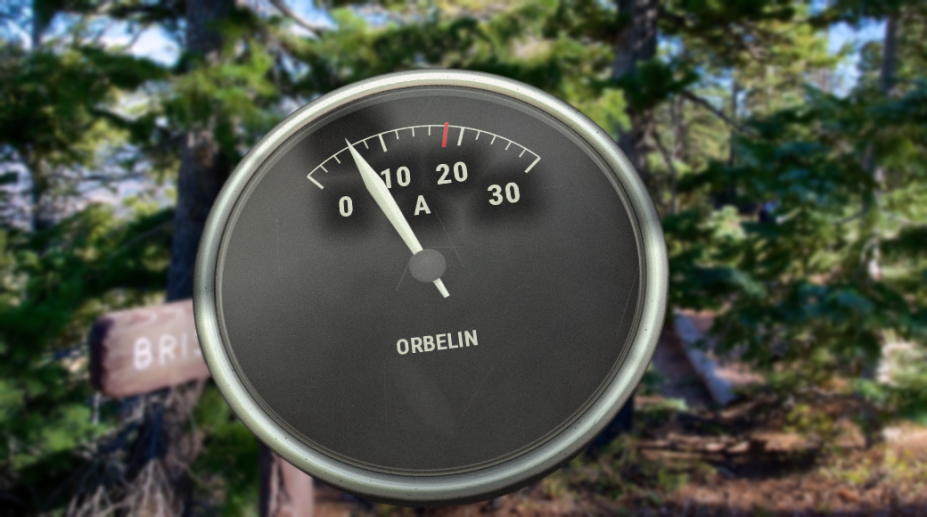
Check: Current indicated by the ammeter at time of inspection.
6 A
